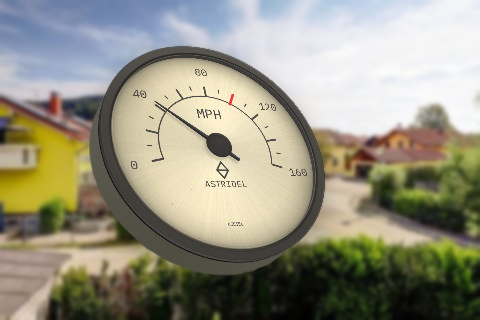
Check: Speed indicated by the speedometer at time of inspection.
40 mph
